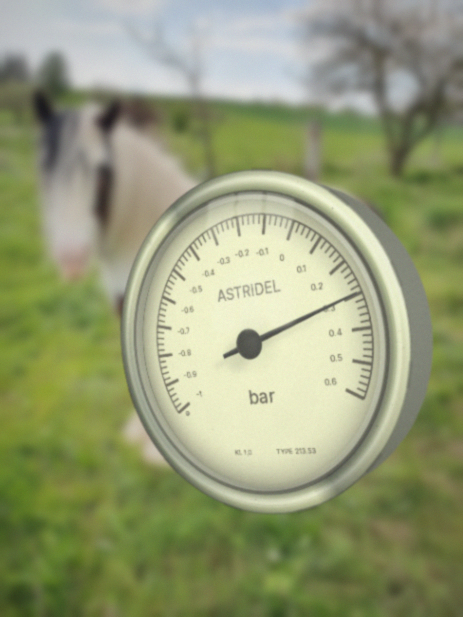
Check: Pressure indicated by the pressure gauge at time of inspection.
0.3 bar
